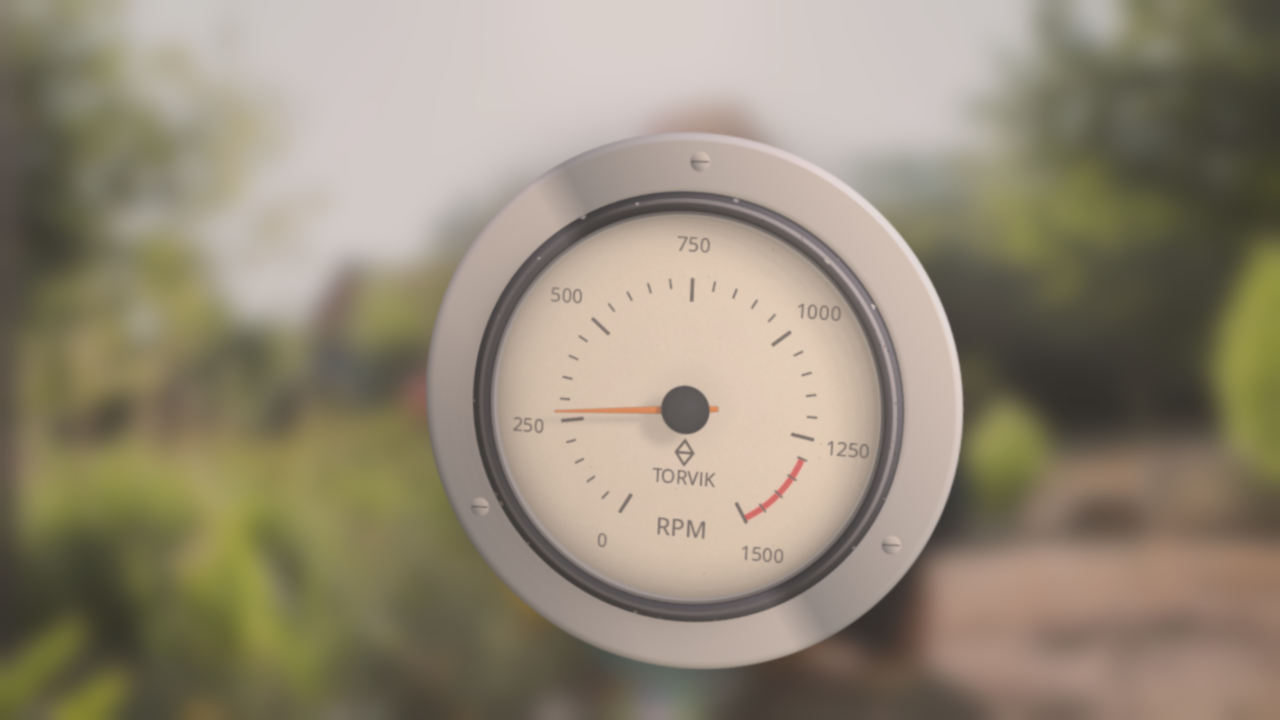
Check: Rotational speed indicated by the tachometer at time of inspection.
275 rpm
